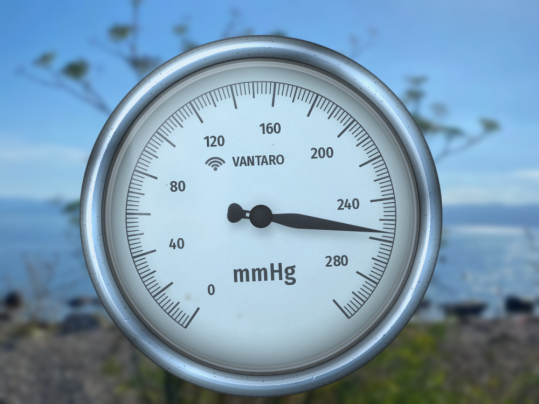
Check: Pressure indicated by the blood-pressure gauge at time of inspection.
256 mmHg
